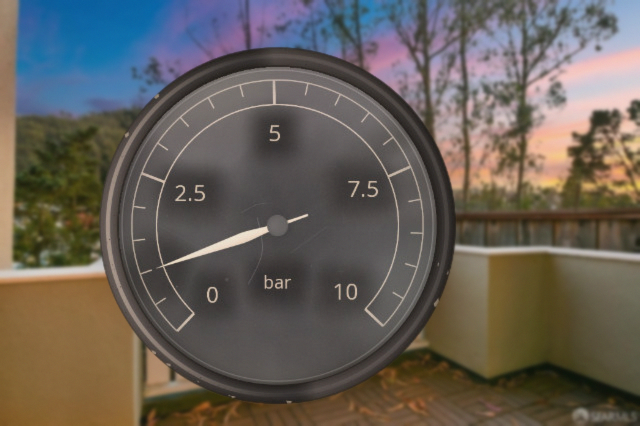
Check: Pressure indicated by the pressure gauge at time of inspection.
1 bar
